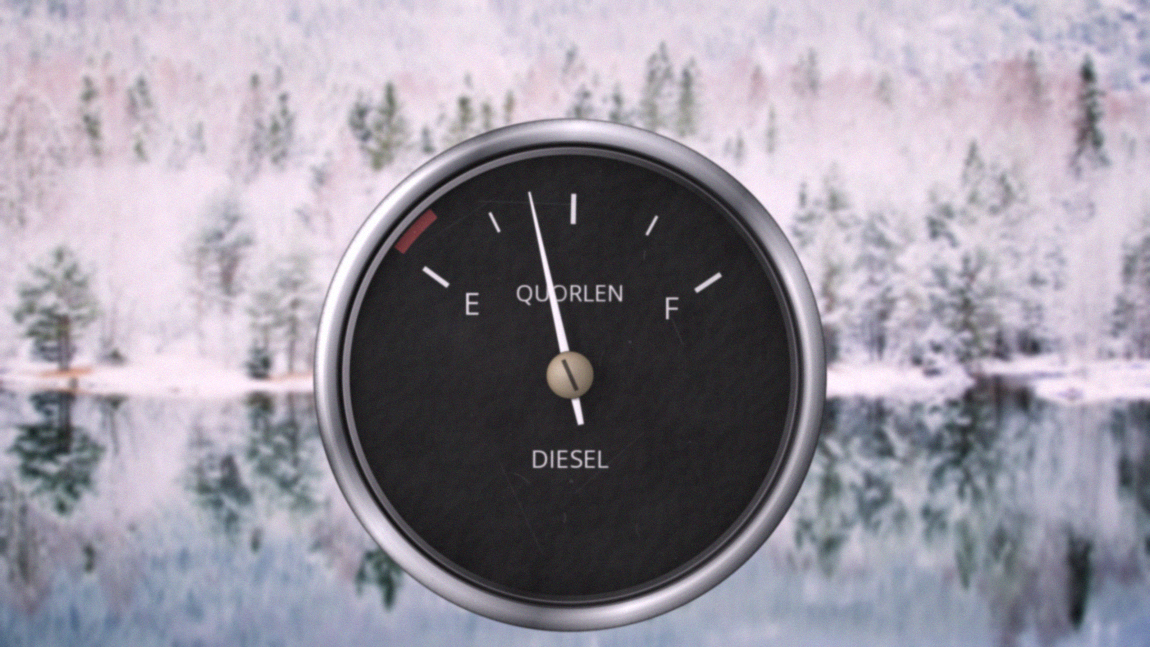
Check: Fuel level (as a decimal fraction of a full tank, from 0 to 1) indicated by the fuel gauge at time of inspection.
0.375
